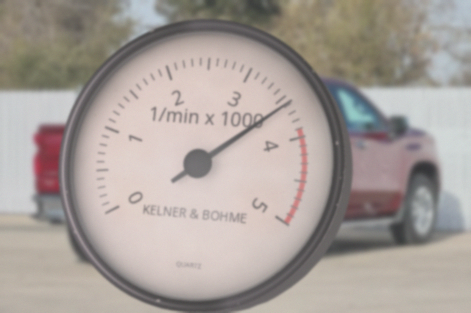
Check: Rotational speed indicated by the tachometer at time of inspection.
3600 rpm
